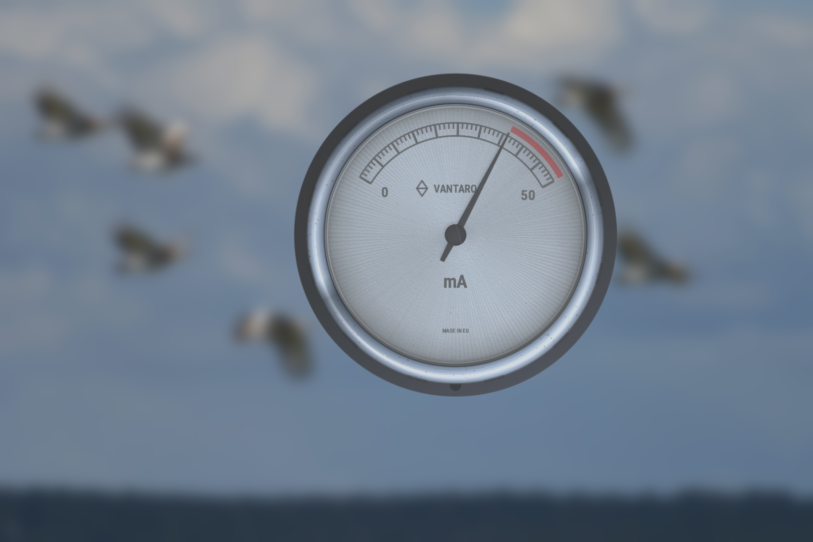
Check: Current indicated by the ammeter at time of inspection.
36 mA
